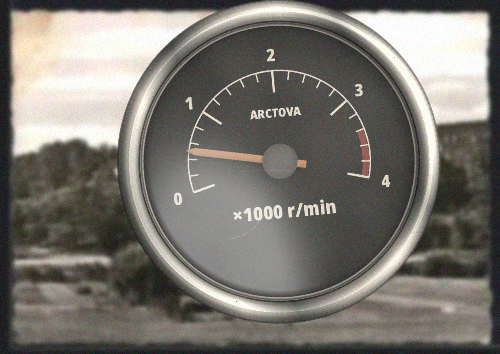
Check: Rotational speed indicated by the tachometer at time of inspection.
500 rpm
